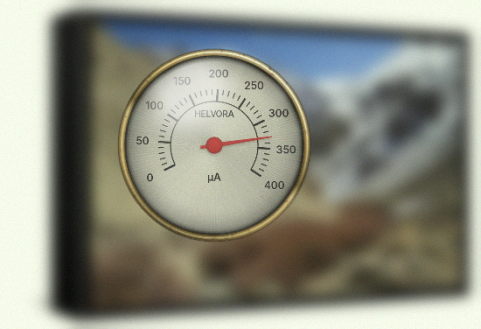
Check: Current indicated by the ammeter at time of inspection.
330 µA
